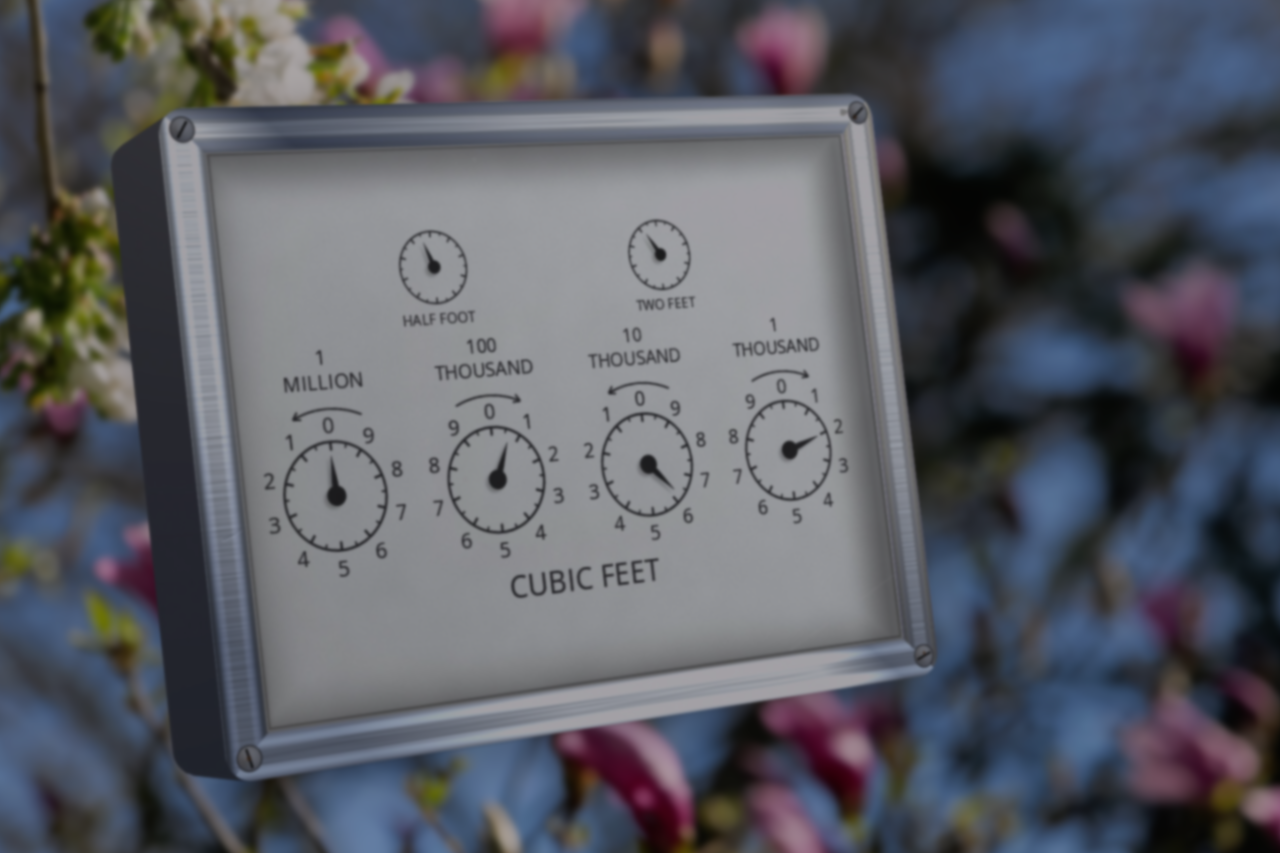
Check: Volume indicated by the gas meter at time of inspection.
6200 ft³
